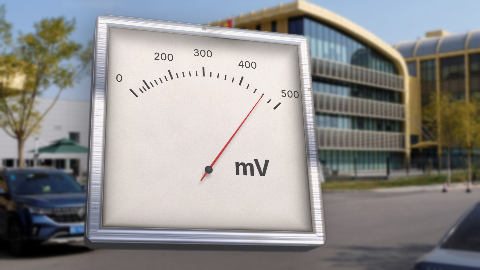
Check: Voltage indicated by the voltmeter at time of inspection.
460 mV
